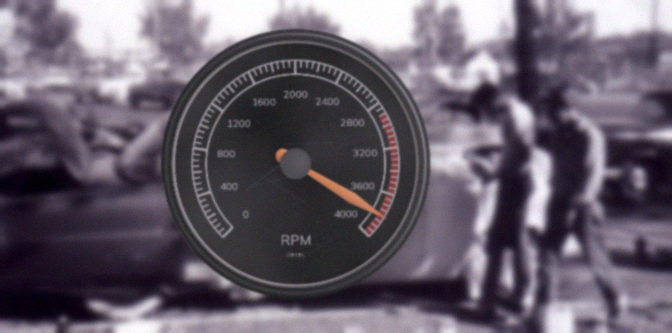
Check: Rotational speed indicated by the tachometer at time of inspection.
3800 rpm
